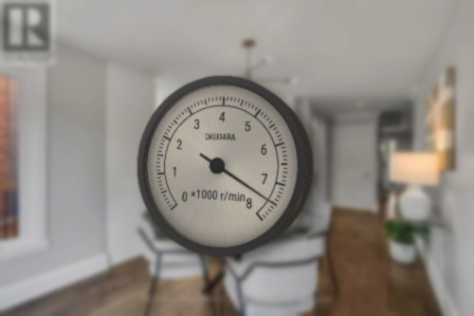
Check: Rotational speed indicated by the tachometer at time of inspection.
7500 rpm
